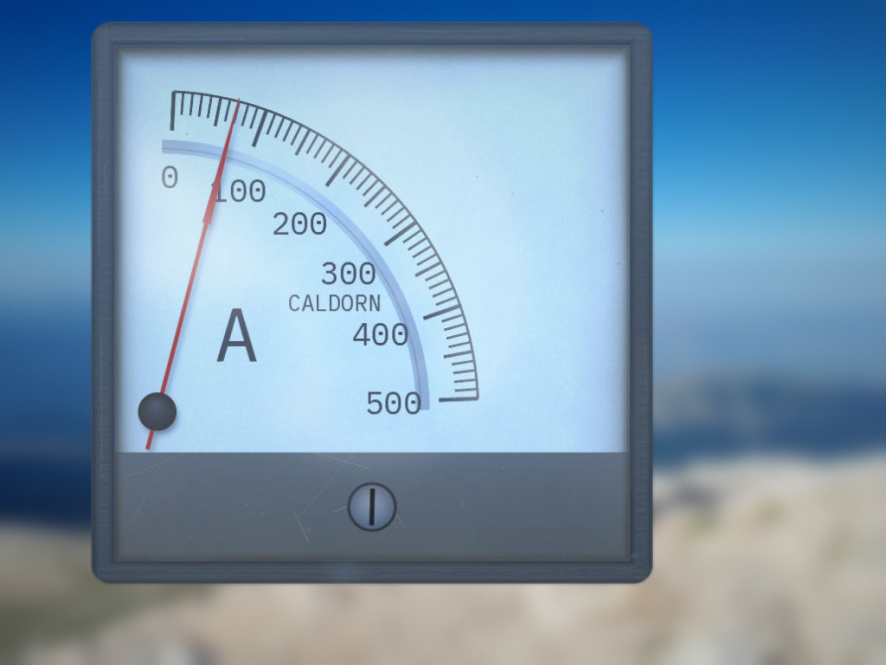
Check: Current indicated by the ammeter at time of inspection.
70 A
